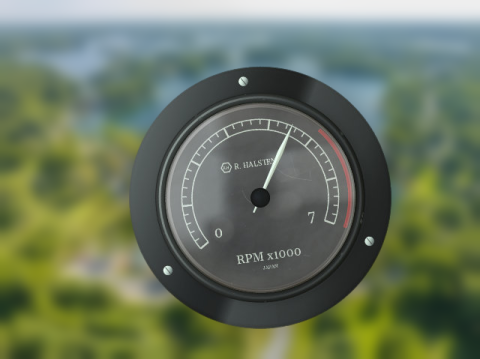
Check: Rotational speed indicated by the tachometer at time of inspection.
4500 rpm
